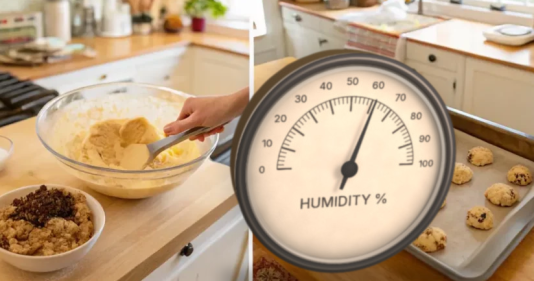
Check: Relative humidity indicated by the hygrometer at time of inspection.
60 %
